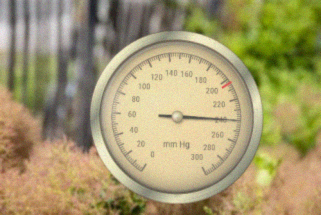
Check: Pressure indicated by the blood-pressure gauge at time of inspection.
240 mmHg
